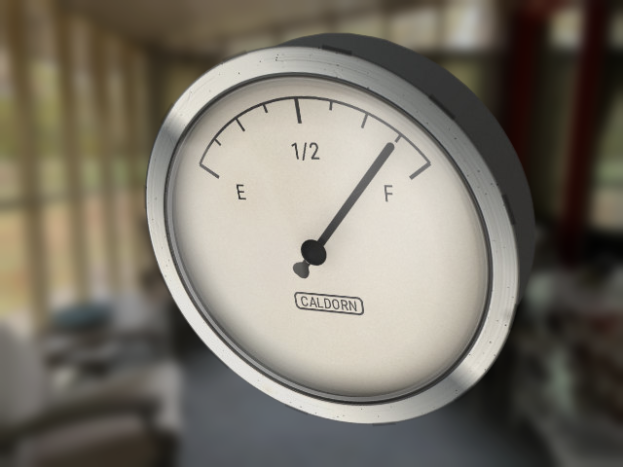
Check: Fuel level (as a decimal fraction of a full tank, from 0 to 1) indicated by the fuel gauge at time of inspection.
0.875
